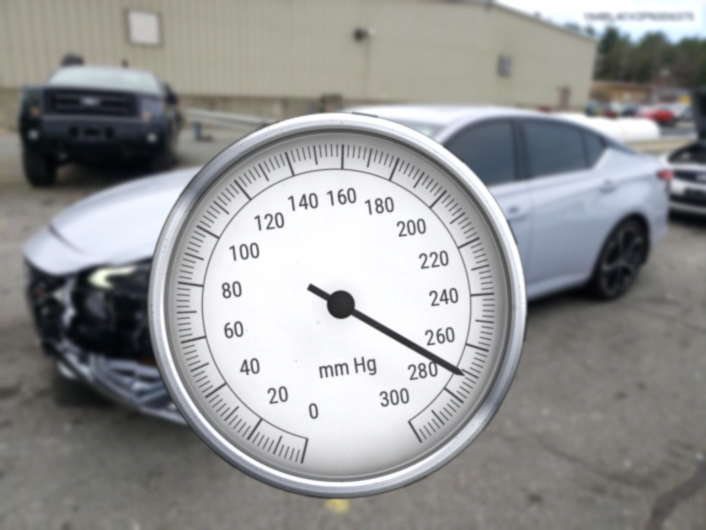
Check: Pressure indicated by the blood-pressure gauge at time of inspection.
272 mmHg
